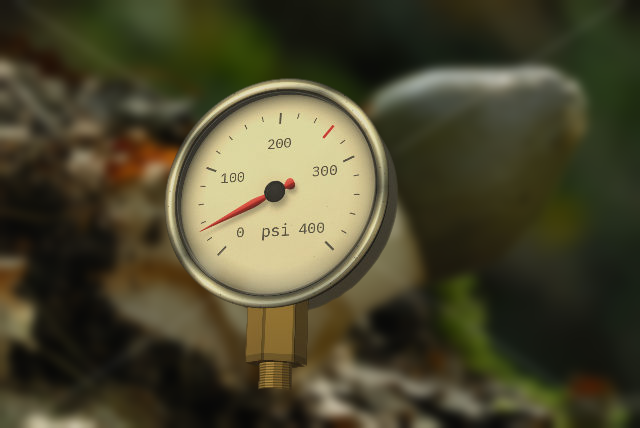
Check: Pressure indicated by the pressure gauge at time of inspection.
30 psi
